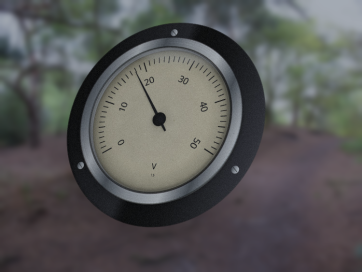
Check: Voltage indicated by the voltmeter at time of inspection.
18 V
